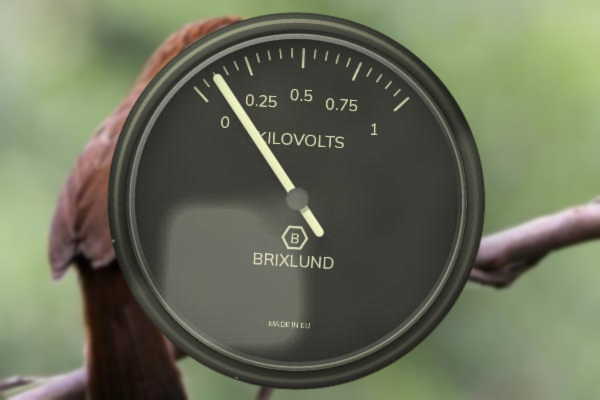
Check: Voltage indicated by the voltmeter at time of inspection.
0.1 kV
